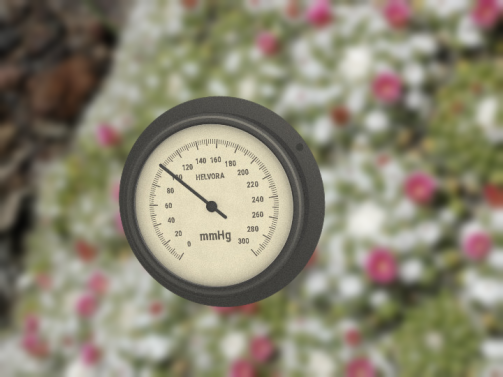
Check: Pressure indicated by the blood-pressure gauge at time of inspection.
100 mmHg
